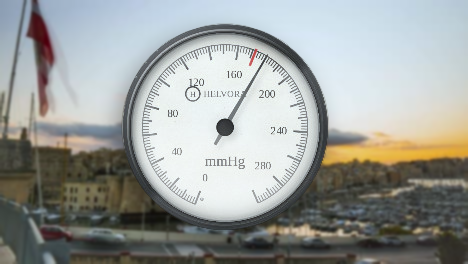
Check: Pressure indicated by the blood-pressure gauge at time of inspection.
180 mmHg
